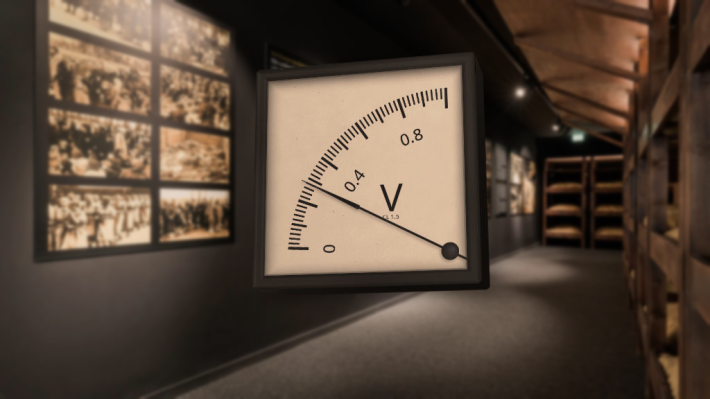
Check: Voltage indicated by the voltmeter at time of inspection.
0.28 V
